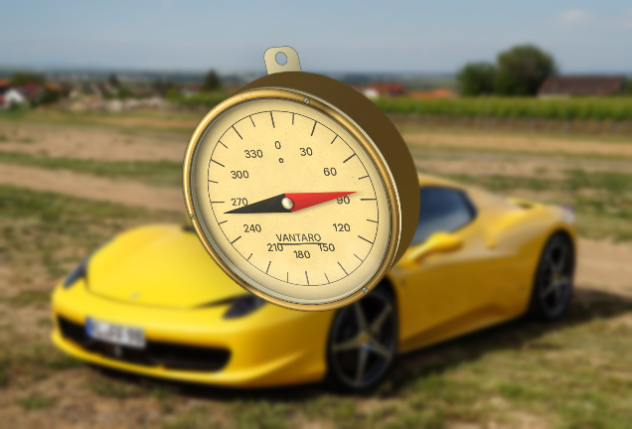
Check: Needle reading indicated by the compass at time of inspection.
82.5 °
